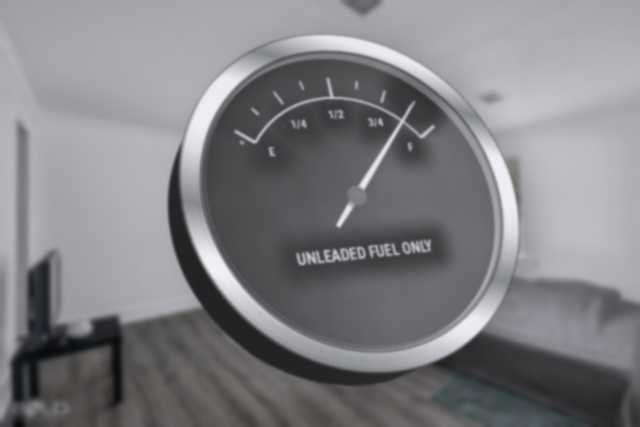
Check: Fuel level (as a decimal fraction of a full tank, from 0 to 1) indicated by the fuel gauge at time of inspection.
0.875
